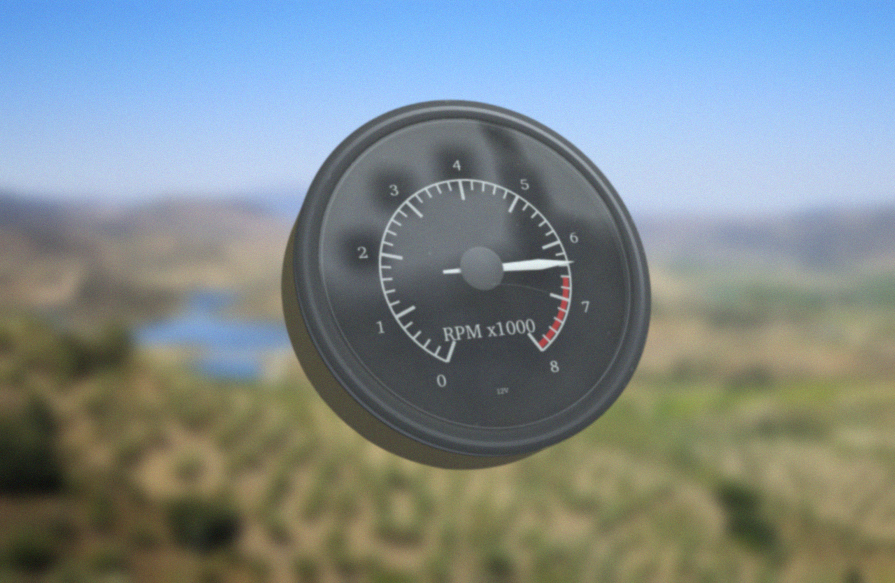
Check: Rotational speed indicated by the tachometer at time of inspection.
6400 rpm
